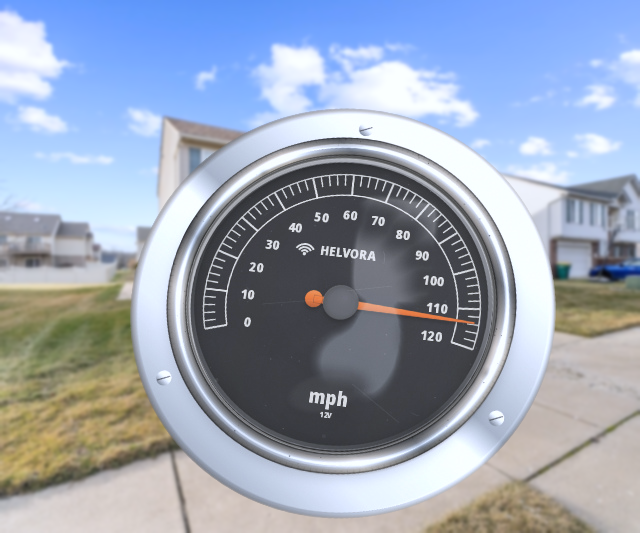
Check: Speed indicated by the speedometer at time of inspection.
114 mph
